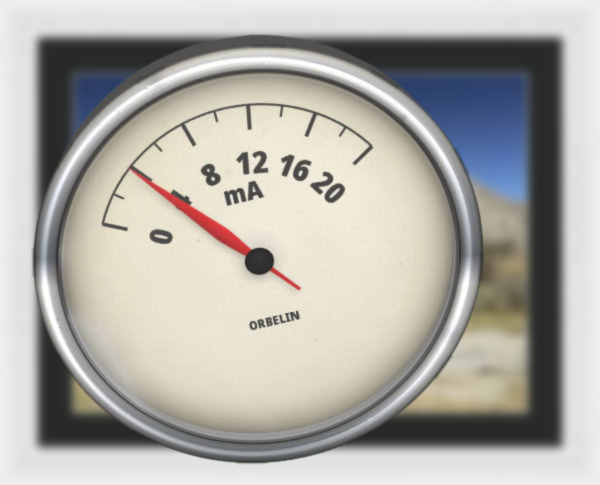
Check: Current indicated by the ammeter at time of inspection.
4 mA
